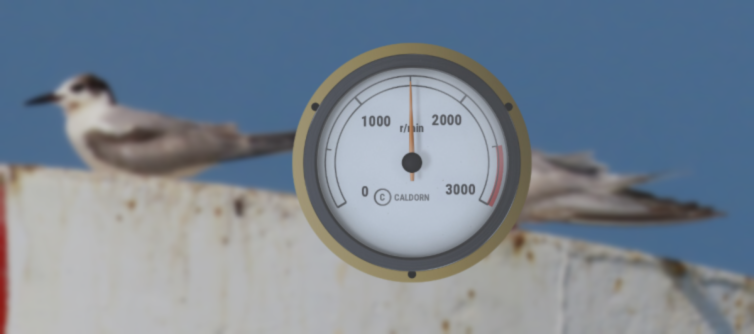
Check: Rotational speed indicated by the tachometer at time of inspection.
1500 rpm
